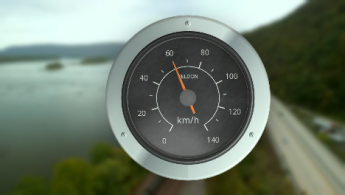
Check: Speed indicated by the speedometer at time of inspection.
60 km/h
